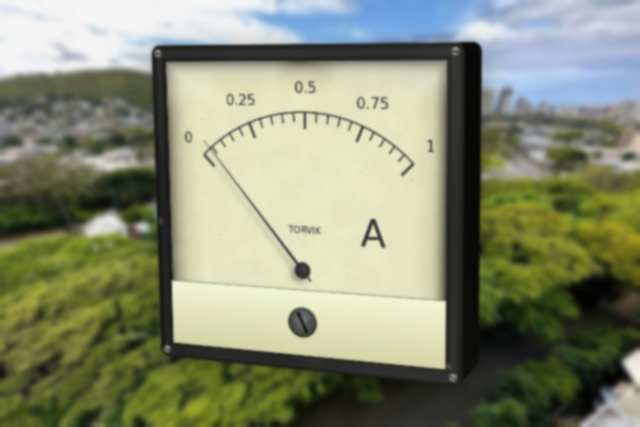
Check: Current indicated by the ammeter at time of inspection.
0.05 A
